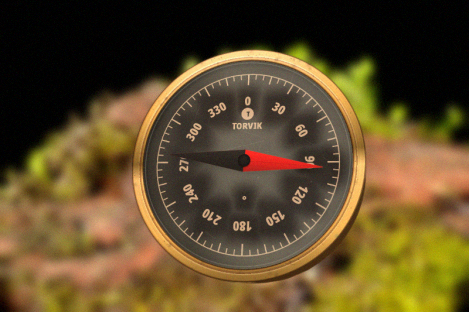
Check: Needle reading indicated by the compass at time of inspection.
95 °
